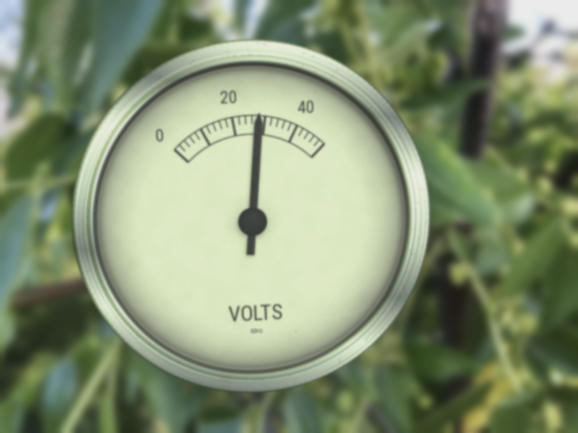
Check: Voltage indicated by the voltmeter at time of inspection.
28 V
